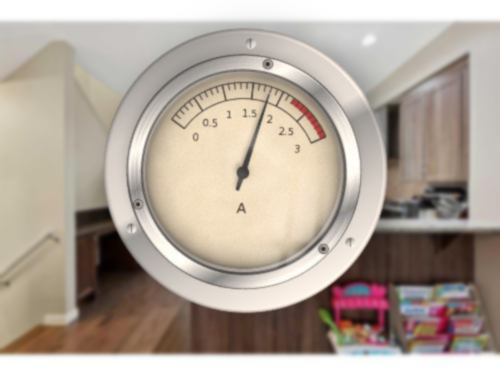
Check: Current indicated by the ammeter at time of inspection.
1.8 A
